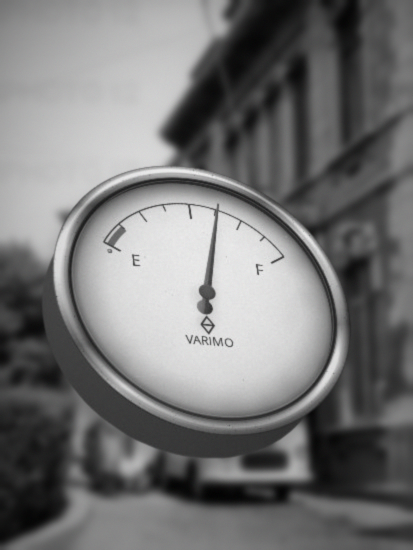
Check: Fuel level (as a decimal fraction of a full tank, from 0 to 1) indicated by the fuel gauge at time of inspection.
0.625
